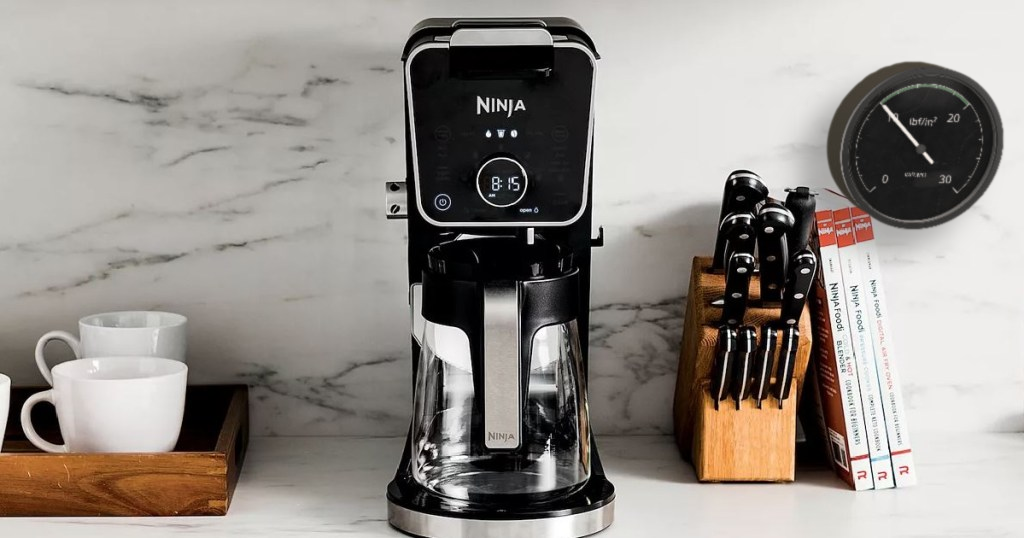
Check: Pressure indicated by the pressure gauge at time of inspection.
10 psi
